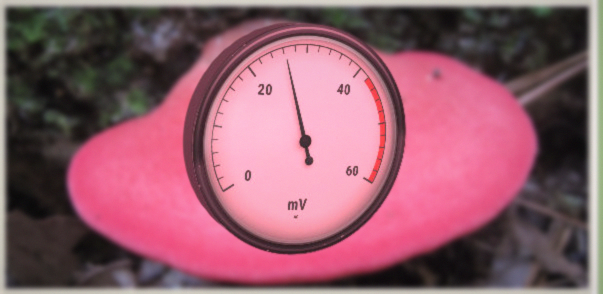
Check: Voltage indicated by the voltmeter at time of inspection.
26 mV
